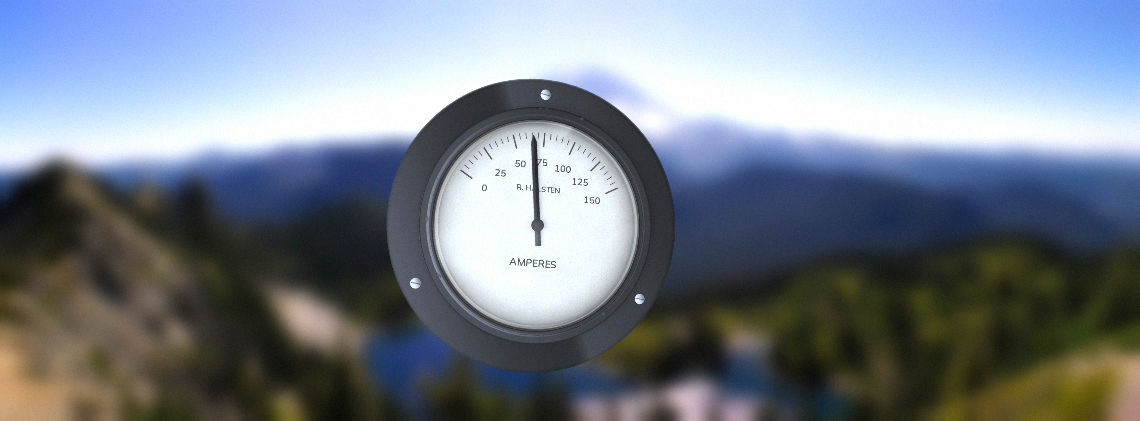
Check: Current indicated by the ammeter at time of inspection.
65 A
